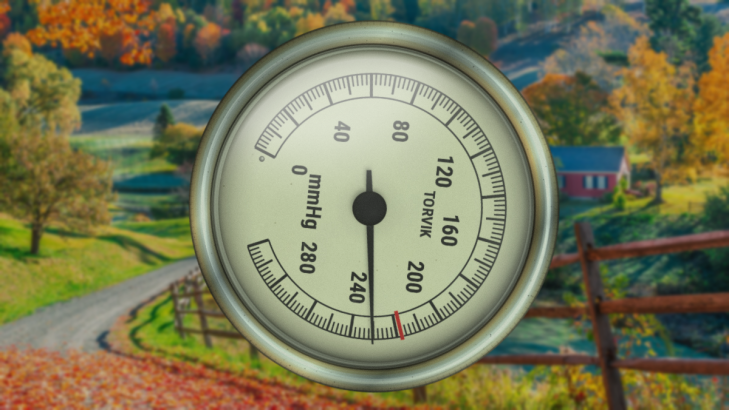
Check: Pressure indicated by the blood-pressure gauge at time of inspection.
230 mmHg
